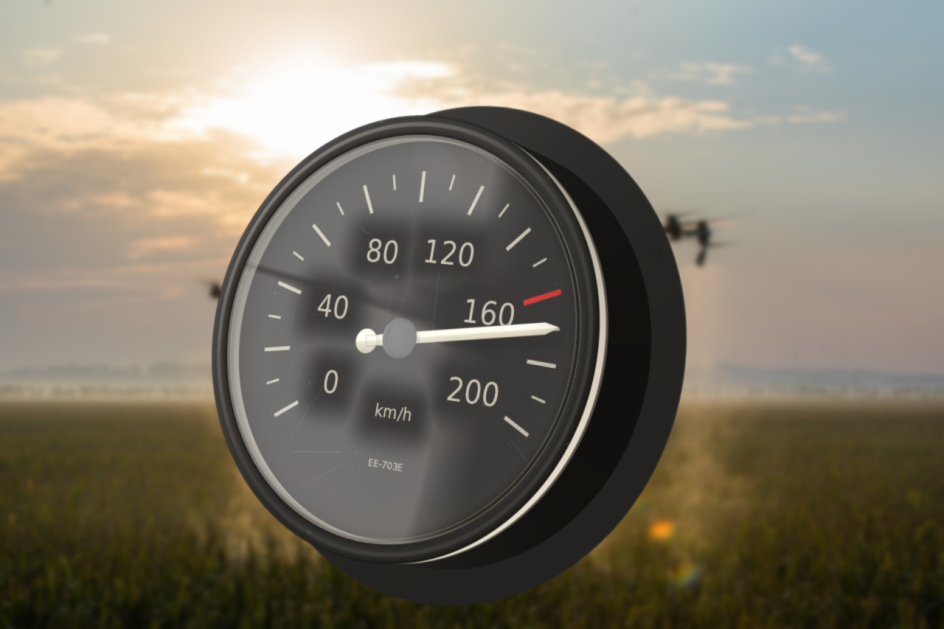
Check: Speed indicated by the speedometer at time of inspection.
170 km/h
